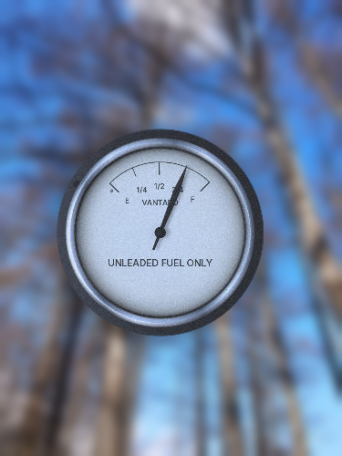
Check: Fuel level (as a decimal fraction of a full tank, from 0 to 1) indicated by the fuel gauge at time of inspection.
0.75
